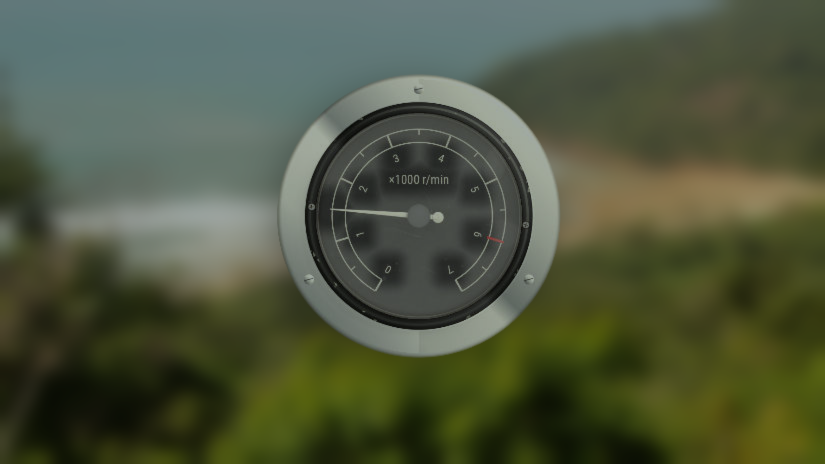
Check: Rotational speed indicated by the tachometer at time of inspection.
1500 rpm
